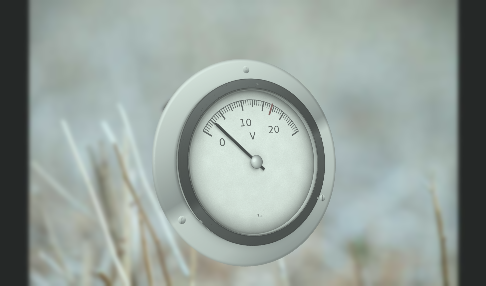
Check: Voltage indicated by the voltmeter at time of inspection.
2.5 V
